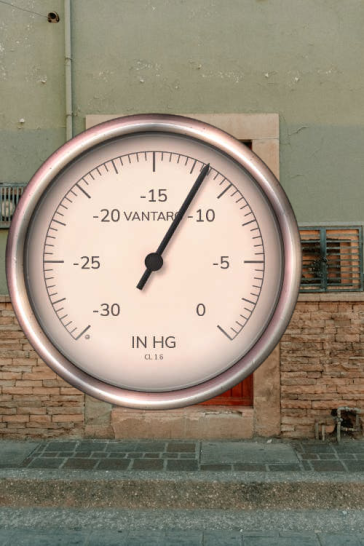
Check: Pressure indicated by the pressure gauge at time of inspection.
-11.75 inHg
